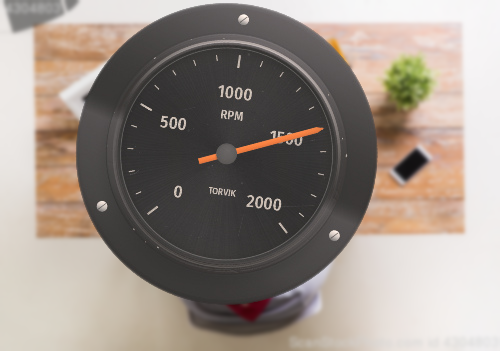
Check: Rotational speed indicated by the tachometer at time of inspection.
1500 rpm
